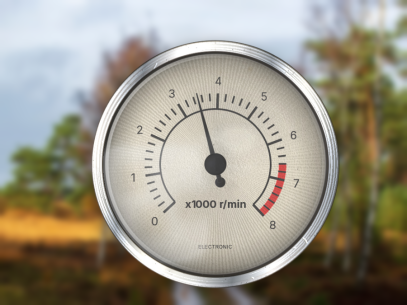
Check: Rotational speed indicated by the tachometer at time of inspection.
3500 rpm
